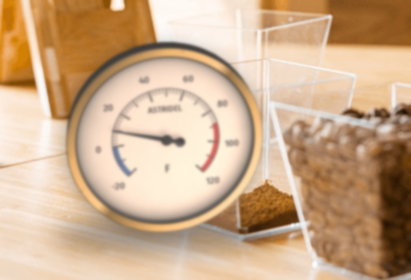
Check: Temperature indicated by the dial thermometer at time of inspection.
10 °F
